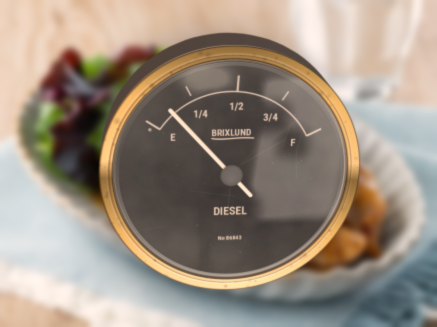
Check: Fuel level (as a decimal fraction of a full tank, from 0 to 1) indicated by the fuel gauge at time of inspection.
0.125
